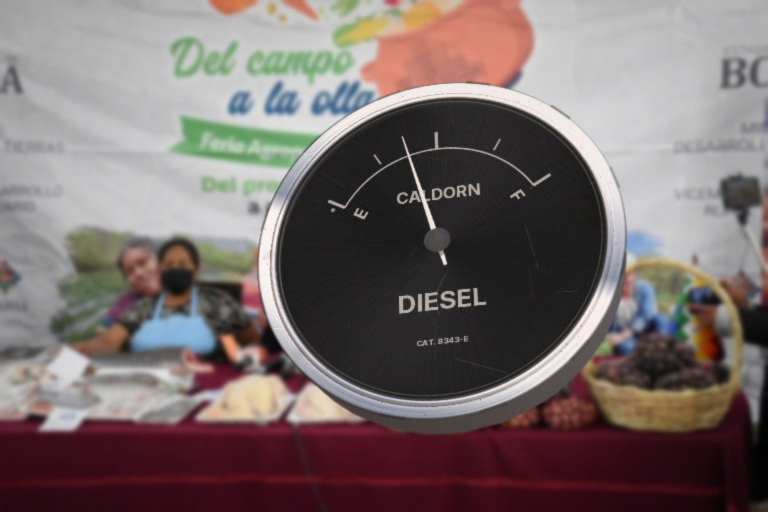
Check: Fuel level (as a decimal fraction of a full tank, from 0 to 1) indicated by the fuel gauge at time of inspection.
0.375
